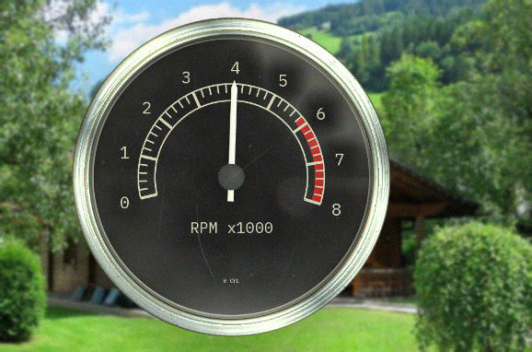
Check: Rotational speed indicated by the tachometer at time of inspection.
4000 rpm
